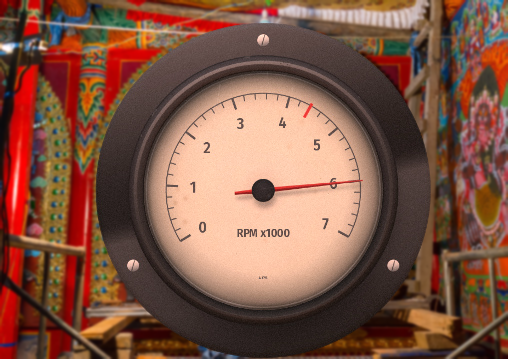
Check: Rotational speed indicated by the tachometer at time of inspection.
6000 rpm
